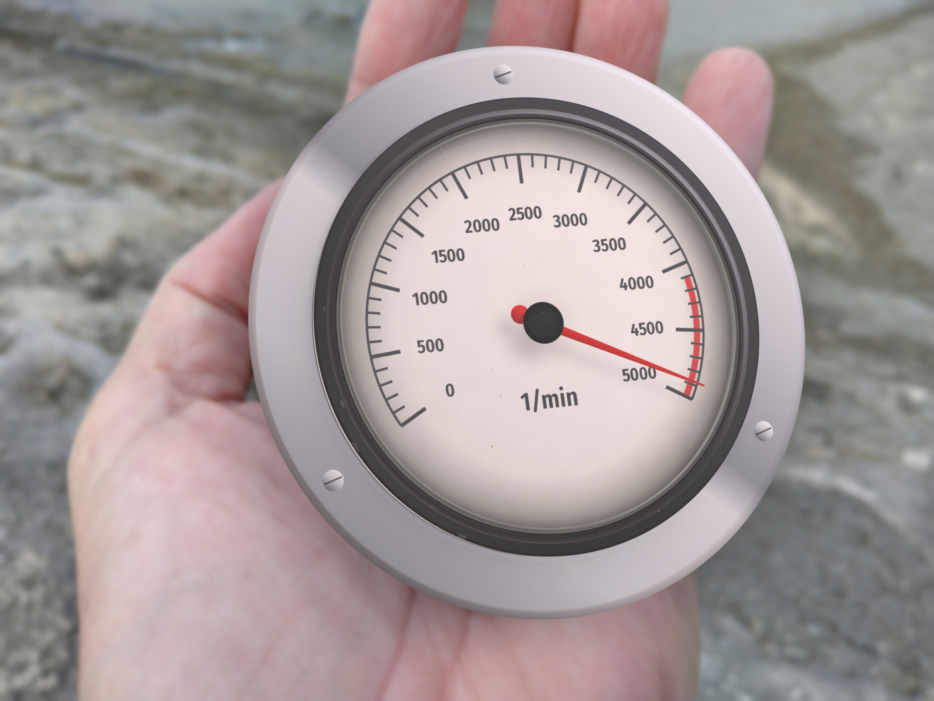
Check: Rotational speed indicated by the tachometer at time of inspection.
4900 rpm
